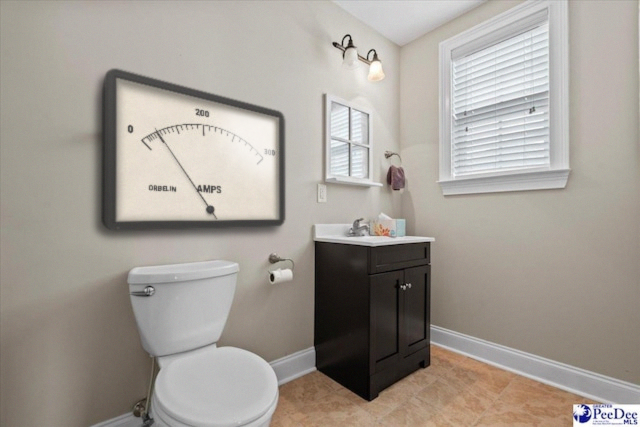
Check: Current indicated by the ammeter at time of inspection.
100 A
